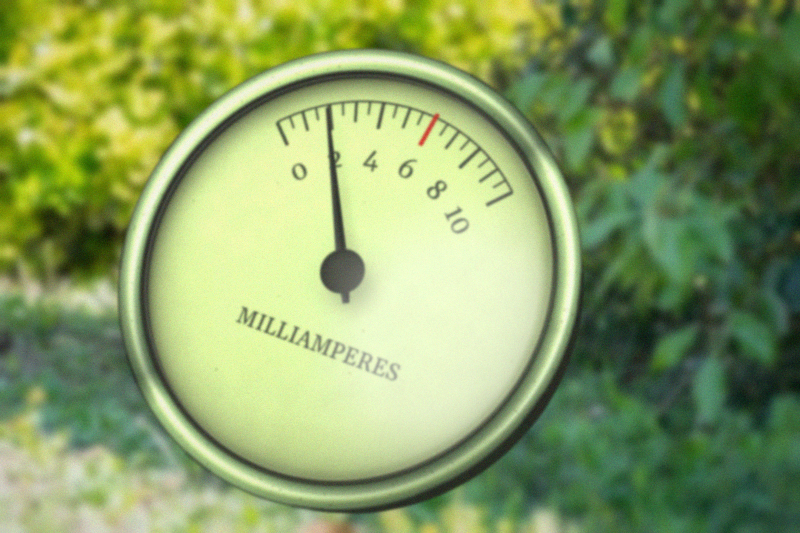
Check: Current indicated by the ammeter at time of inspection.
2 mA
